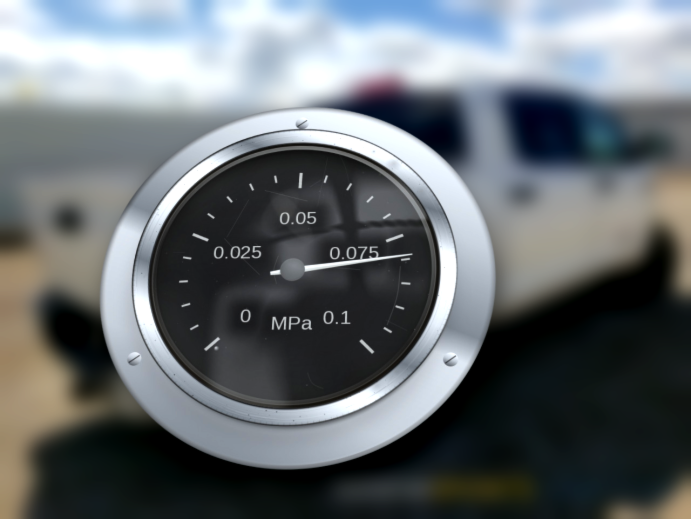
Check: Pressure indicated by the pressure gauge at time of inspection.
0.08 MPa
